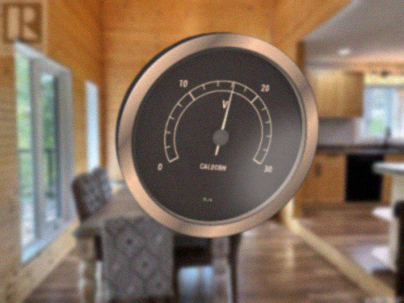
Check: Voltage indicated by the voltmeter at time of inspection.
16 V
